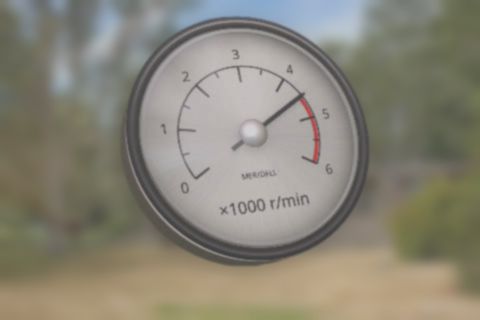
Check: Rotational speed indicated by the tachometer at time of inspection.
4500 rpm
